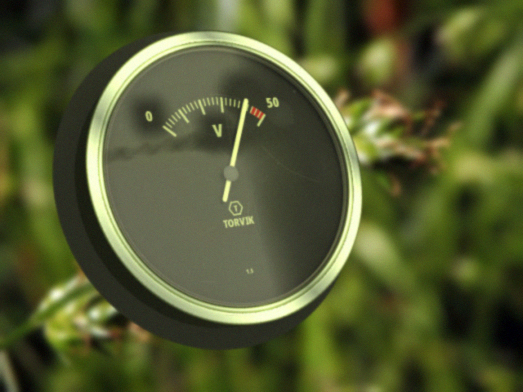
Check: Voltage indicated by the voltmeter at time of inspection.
40 V
